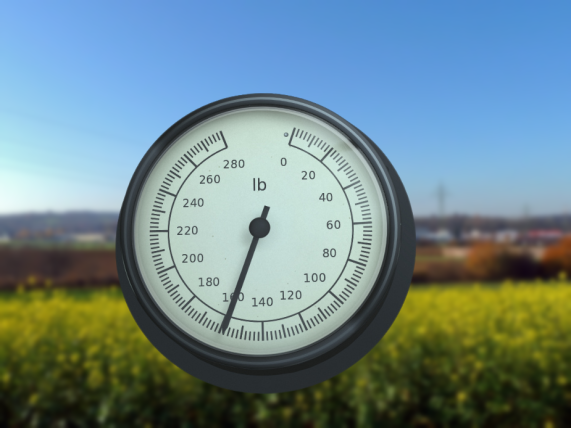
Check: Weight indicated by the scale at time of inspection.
158 lb
